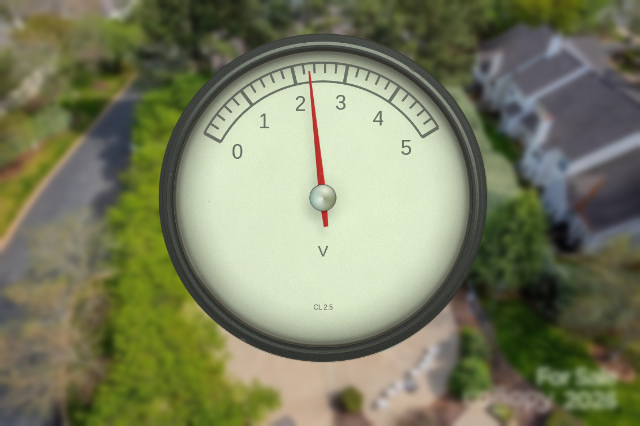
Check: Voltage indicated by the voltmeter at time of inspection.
2.3 V
